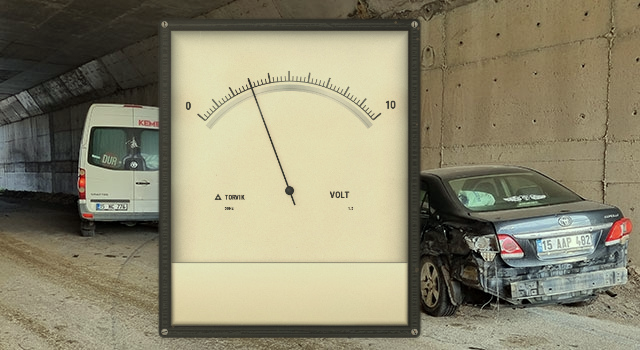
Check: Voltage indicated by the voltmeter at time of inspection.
3 V
